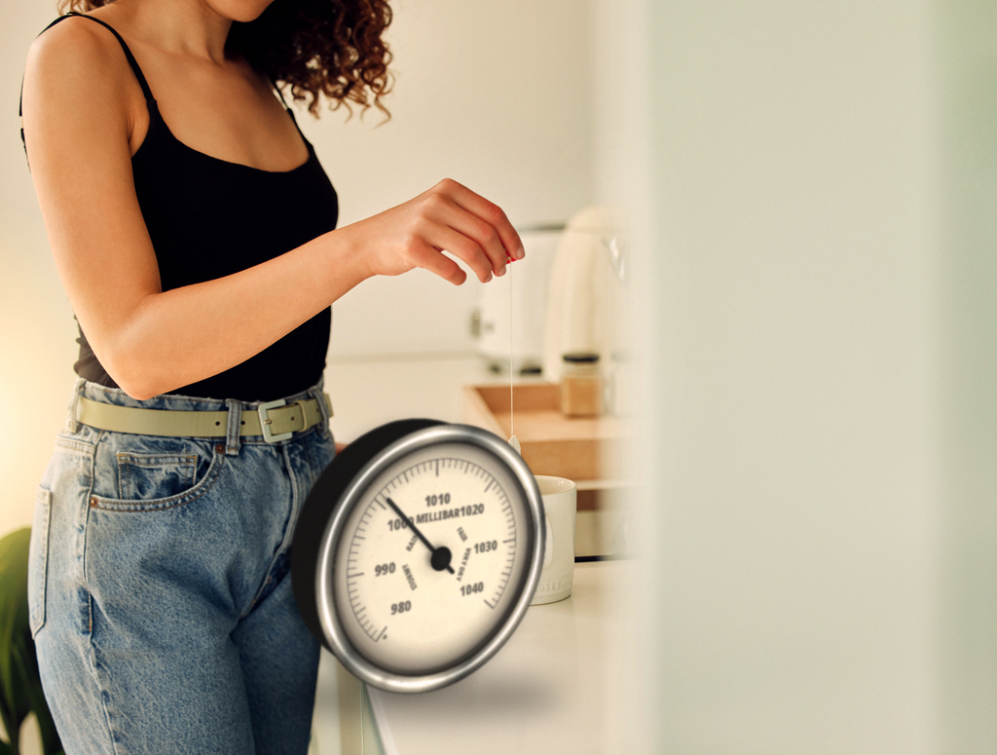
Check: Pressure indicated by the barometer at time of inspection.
1001 mbar
